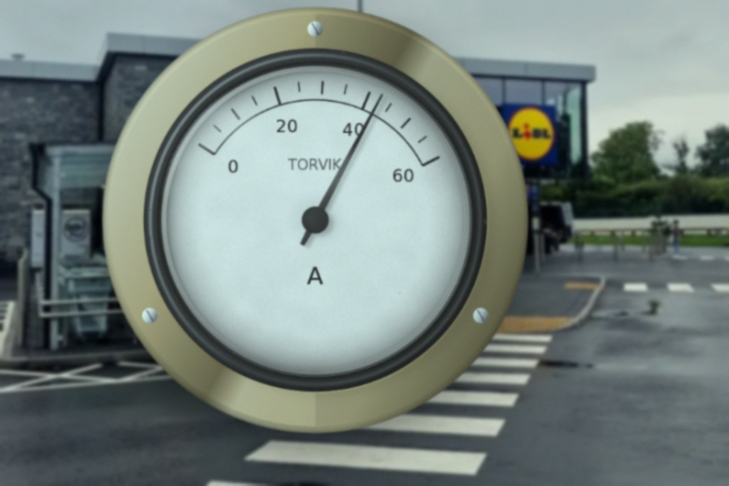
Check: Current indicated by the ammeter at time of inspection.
42.5 A
